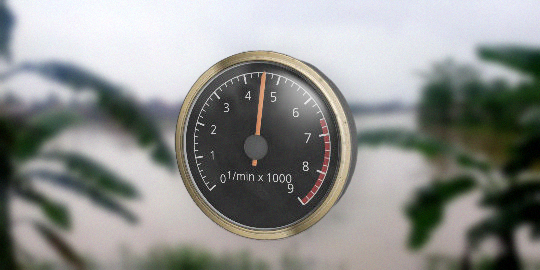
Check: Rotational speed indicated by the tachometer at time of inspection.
4600 rpm
